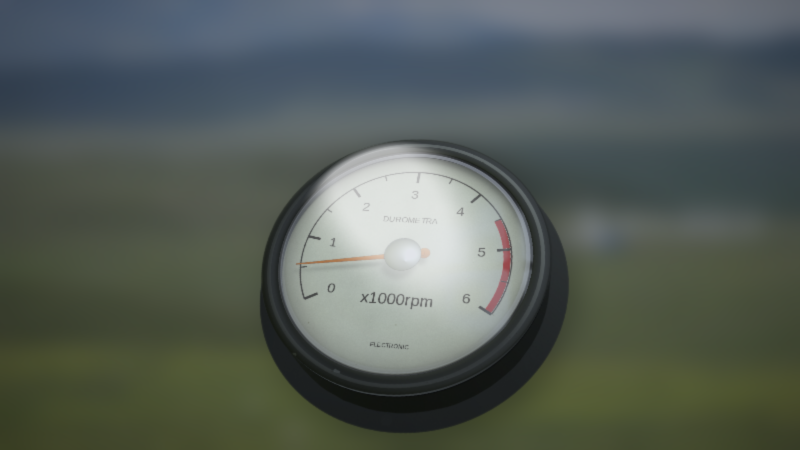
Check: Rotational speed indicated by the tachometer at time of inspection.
500 rpm
